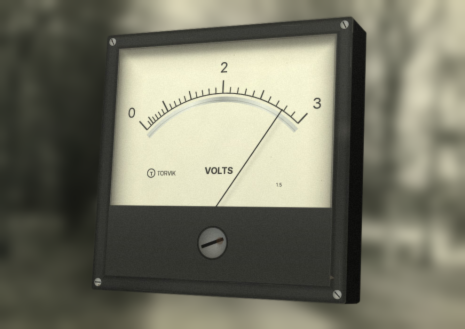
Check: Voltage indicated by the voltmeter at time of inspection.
2.8 V
